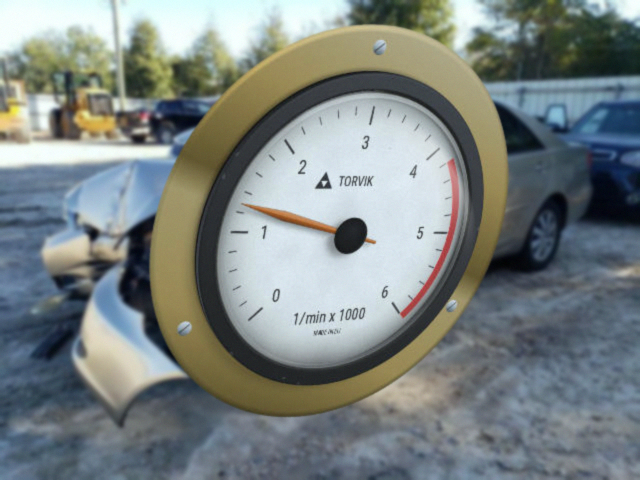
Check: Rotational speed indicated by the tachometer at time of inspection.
1300 rpm
